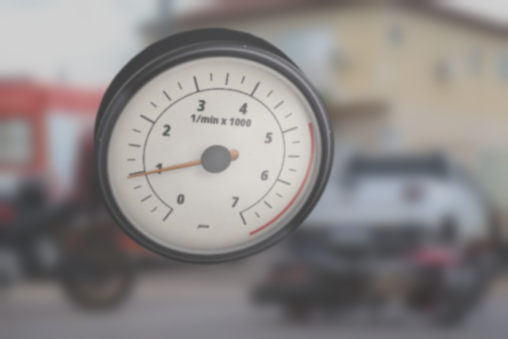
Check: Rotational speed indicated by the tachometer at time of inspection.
1000 rpm
